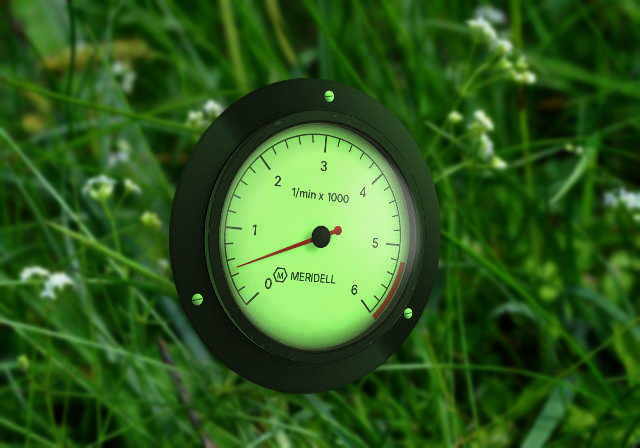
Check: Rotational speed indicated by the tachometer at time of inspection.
500 rpm
